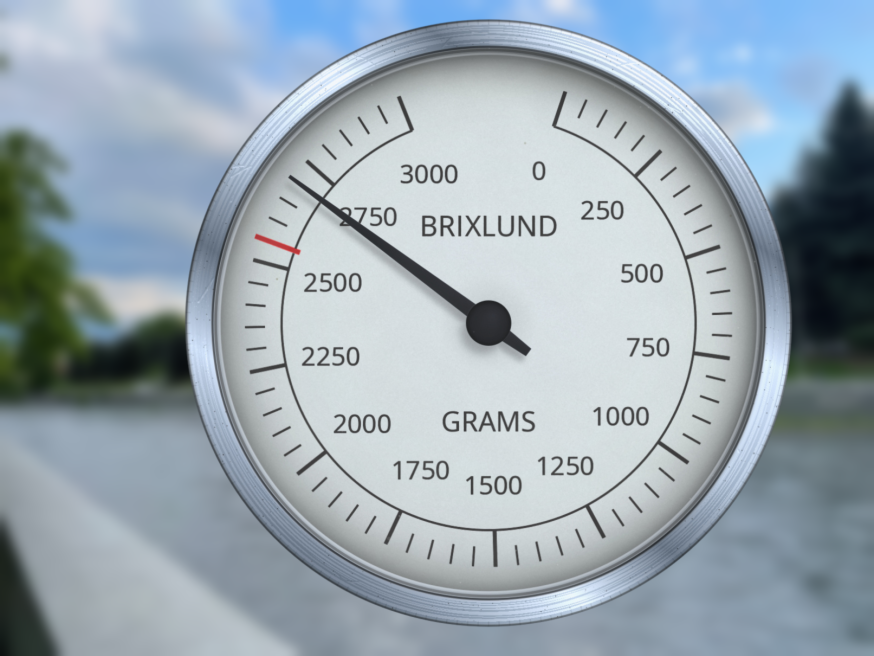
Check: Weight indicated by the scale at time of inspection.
2700 g
